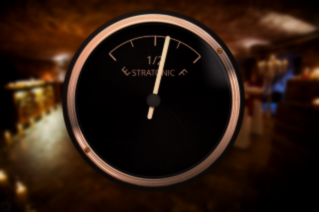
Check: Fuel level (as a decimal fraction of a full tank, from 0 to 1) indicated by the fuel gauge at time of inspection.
0.625
